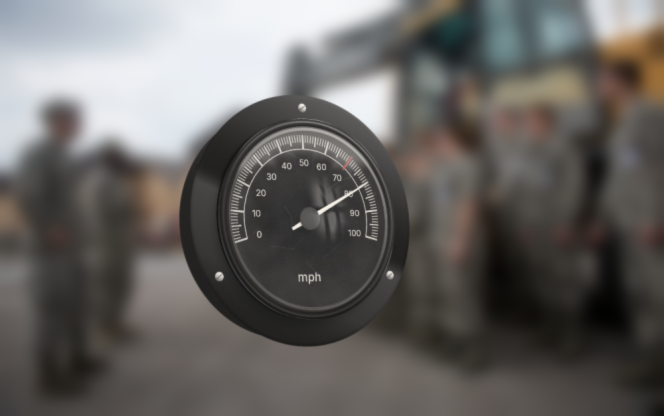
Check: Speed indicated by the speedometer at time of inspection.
80 mph
